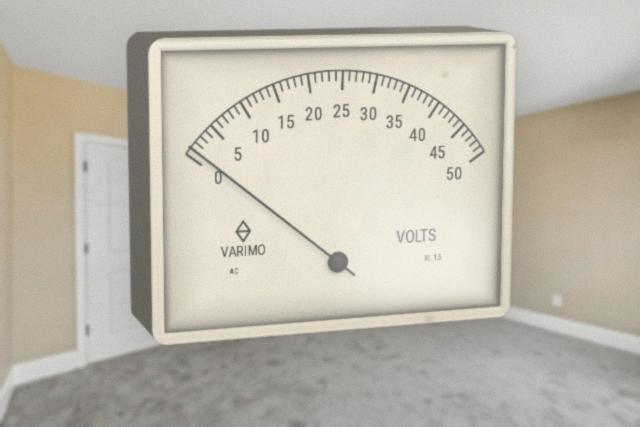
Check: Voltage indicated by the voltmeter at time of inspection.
1 V
